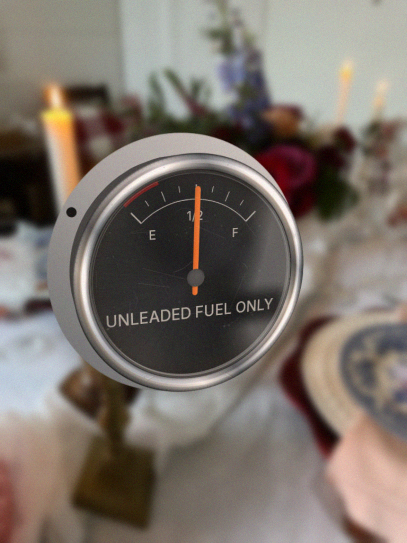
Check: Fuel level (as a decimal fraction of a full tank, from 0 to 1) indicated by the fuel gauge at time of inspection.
0.5
